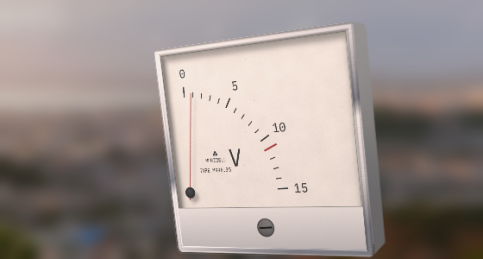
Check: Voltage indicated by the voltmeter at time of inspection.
1 V
